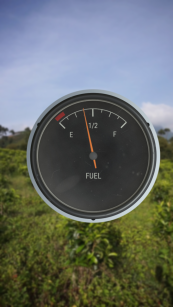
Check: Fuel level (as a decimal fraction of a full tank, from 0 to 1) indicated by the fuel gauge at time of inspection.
0.375
